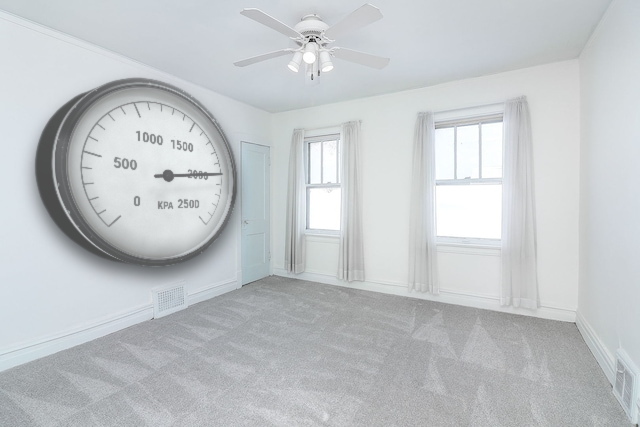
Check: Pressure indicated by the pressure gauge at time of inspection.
2000 kPa
